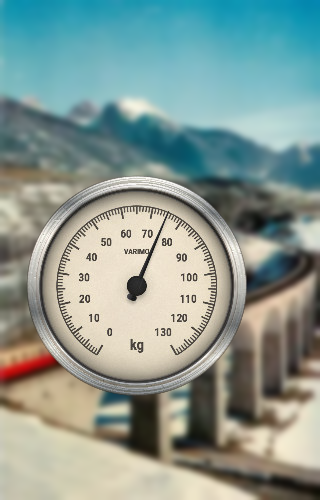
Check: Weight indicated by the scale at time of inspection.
75 kg
